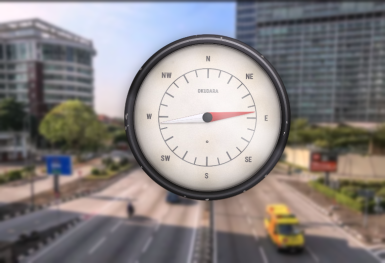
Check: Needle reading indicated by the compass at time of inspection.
82.5 °
